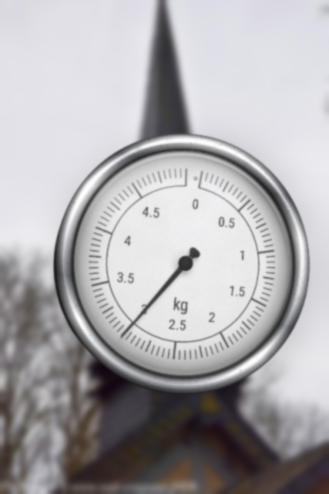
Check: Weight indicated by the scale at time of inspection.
3 kg
